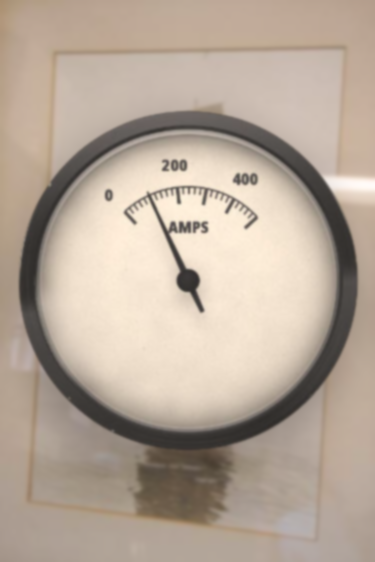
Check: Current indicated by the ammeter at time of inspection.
100 A
